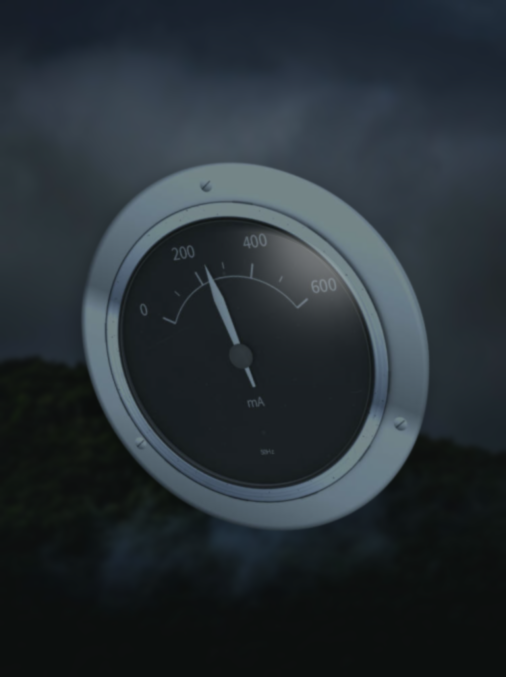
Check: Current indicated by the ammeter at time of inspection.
250 mA
